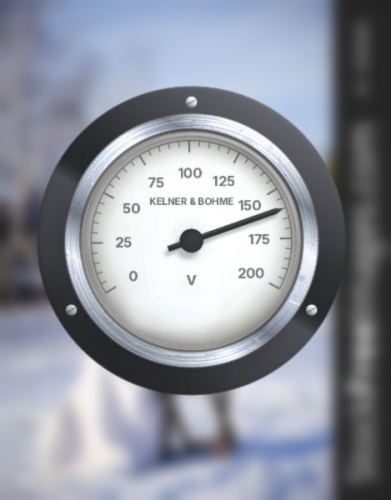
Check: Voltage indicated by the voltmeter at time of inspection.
160 V
